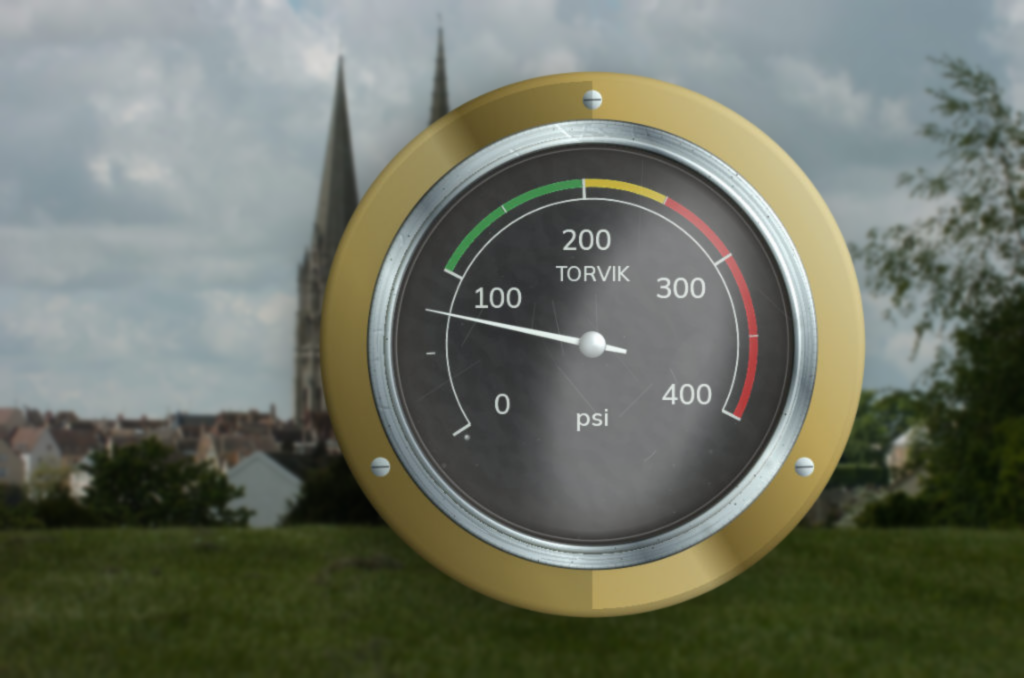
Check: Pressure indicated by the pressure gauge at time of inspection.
75 psi
